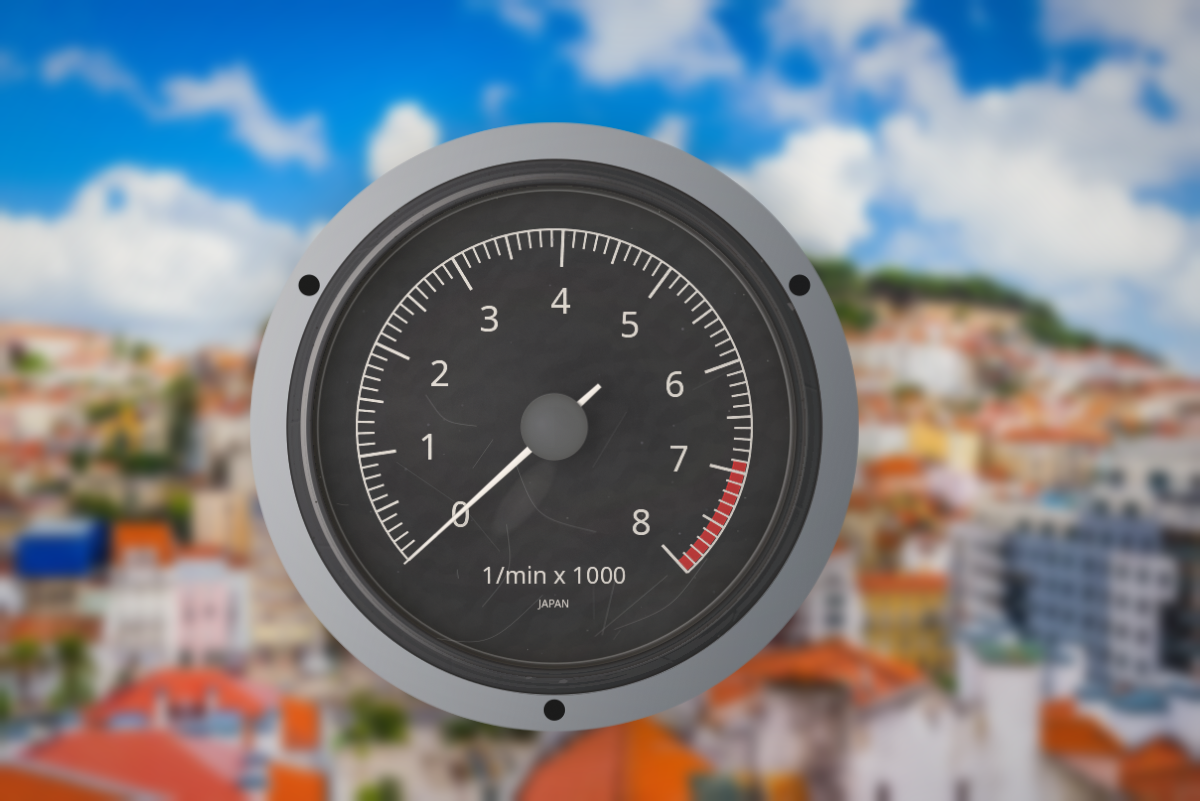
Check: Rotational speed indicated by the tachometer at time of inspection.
0 rpm
